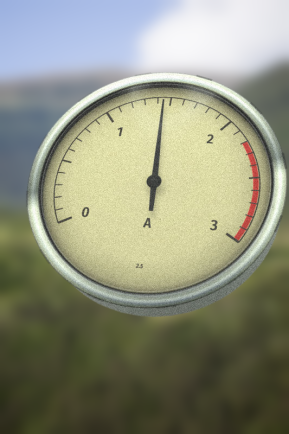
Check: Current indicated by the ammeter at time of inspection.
1.45 A
